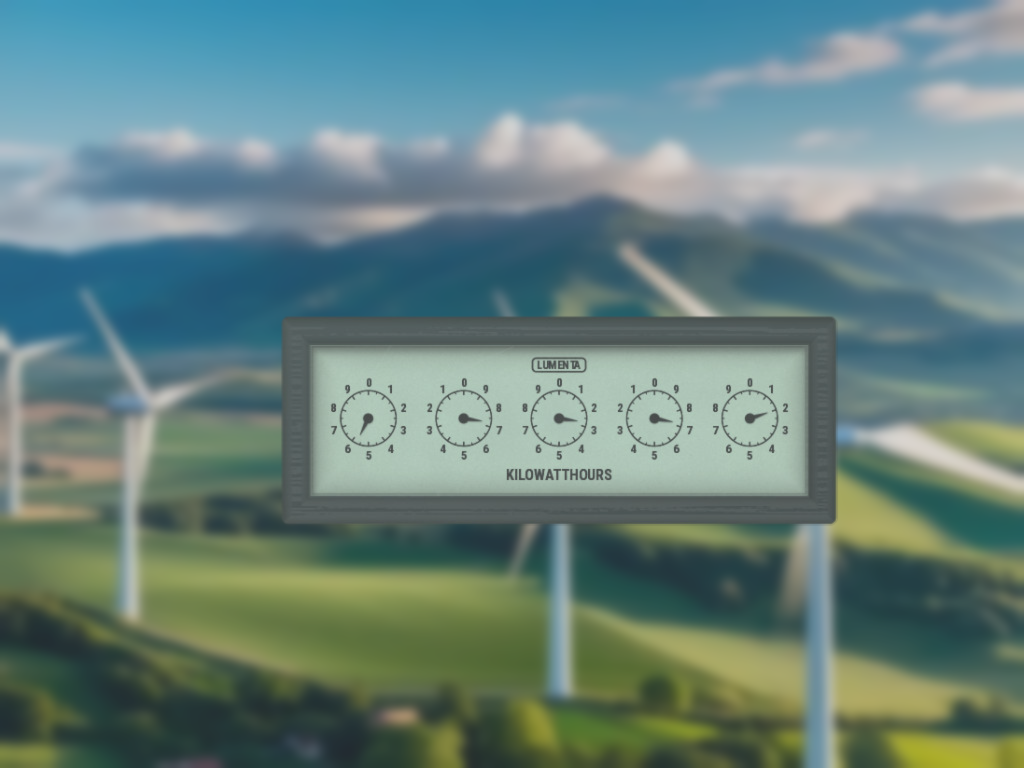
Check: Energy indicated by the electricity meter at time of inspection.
57272 kWh
